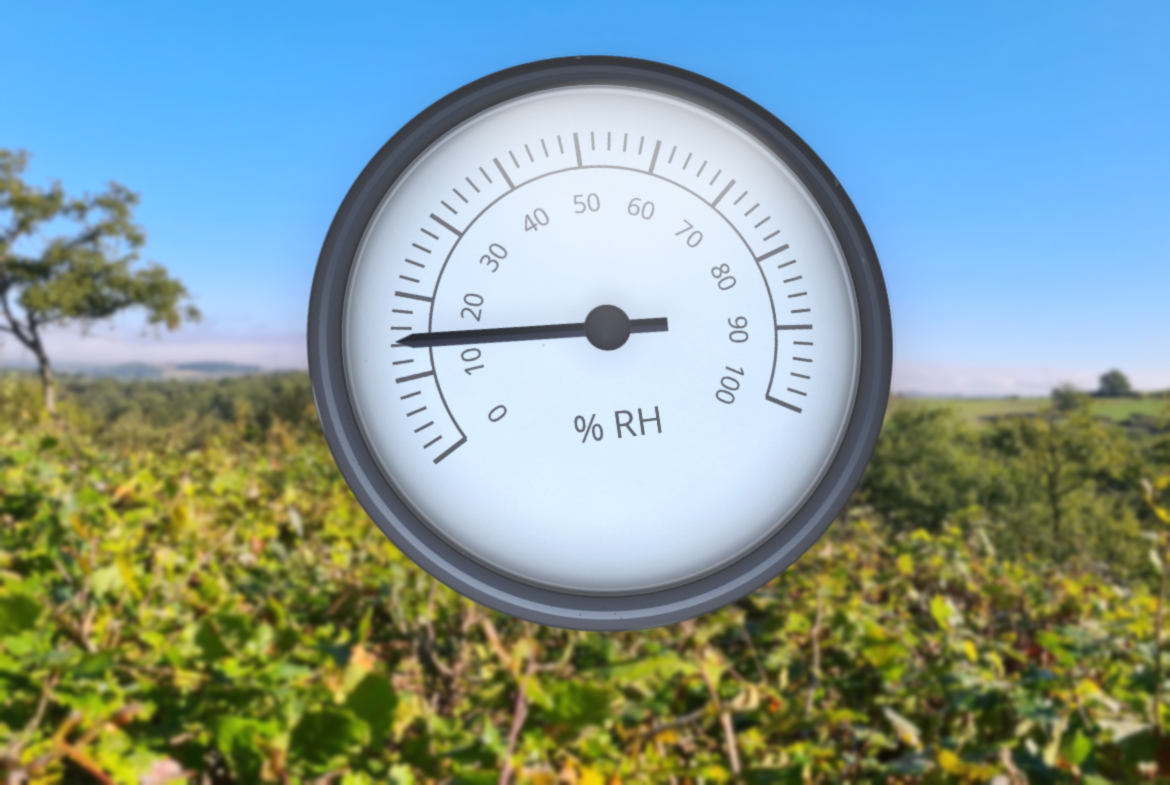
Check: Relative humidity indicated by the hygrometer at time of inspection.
14 %
